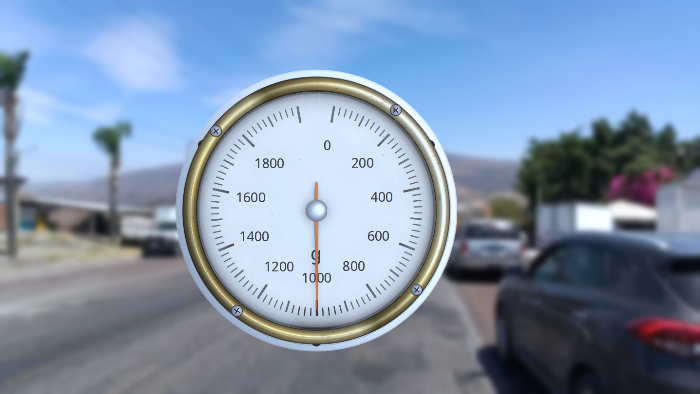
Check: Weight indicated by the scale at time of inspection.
1000 g
